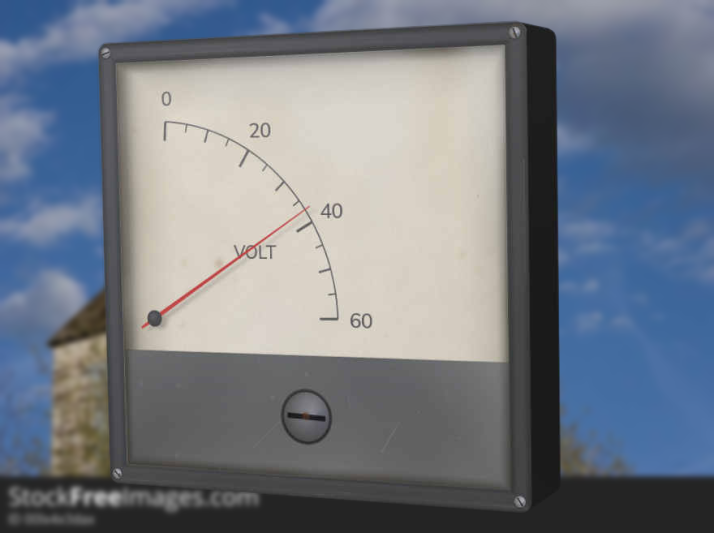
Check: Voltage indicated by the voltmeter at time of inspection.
37.5 V
